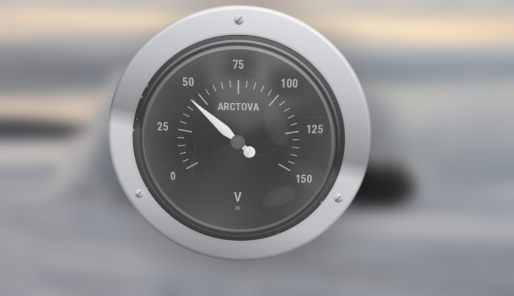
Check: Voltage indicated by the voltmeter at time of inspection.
45 V
